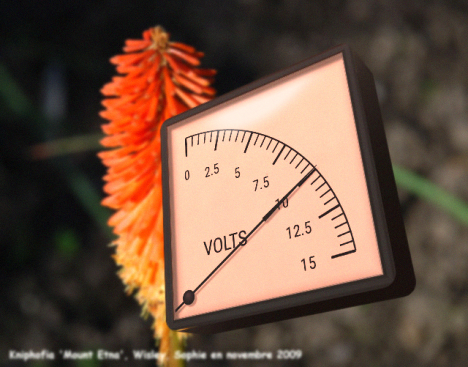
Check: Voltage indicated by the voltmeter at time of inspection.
10 V
